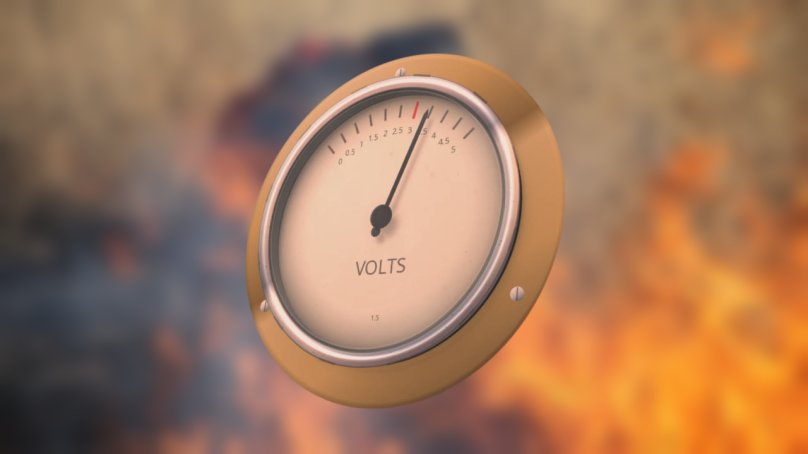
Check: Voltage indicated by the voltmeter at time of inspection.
3.5 V
